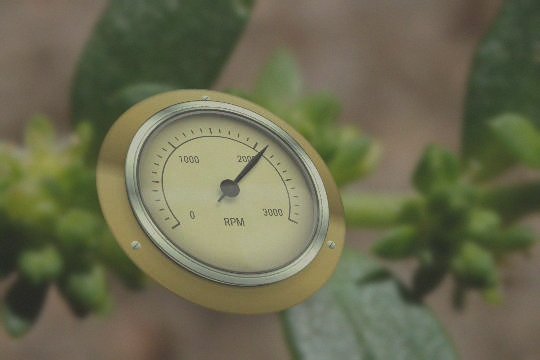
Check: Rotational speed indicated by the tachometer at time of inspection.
2100 rpm
